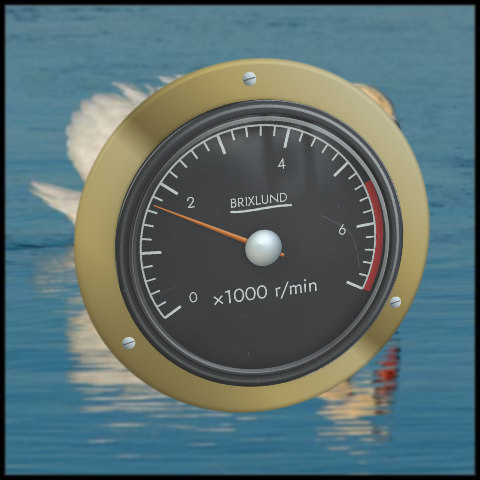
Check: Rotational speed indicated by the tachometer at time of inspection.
1700 rpm
